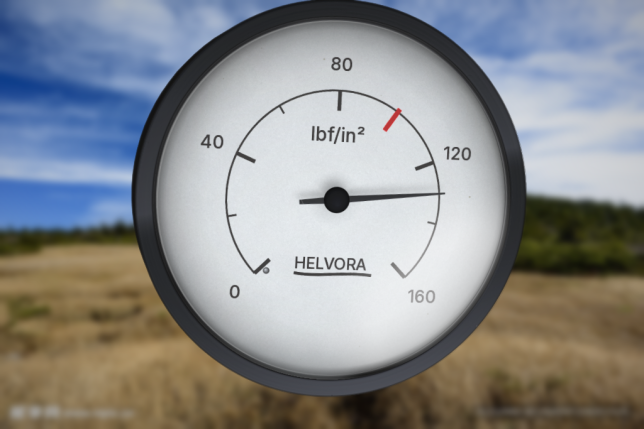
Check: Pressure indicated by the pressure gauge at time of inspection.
130 psi
